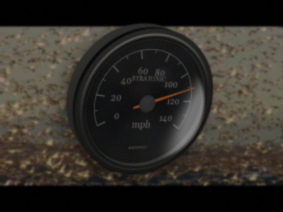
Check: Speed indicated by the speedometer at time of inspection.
110 mph
